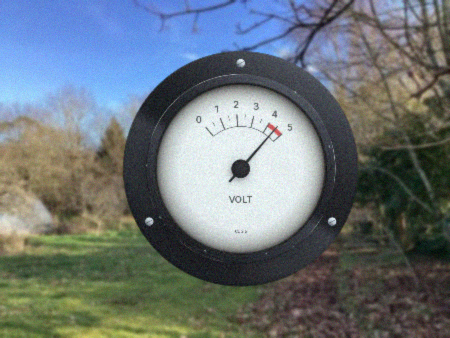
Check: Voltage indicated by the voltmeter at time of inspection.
4.5 V
